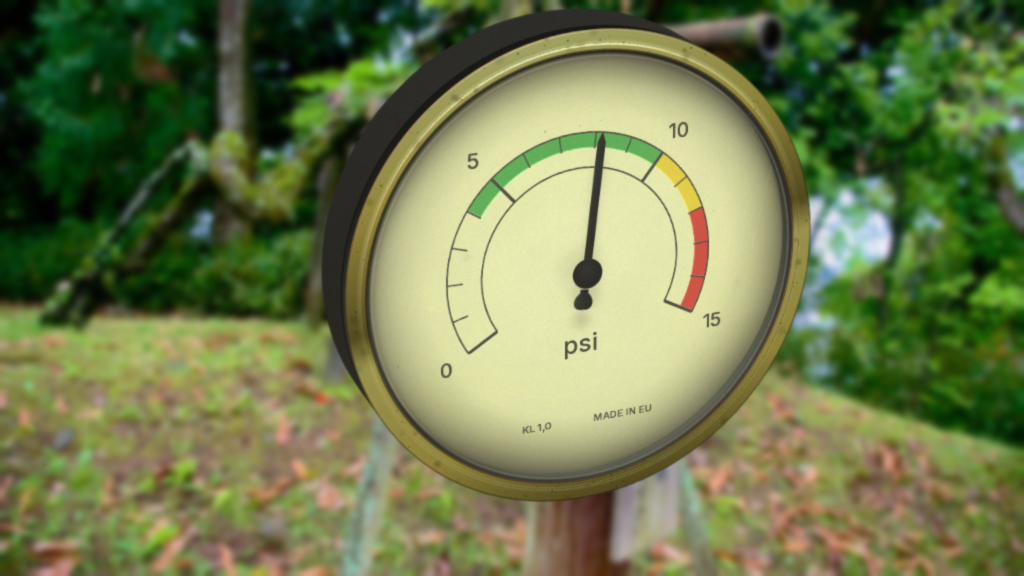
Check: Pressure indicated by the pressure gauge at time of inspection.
8 psi
